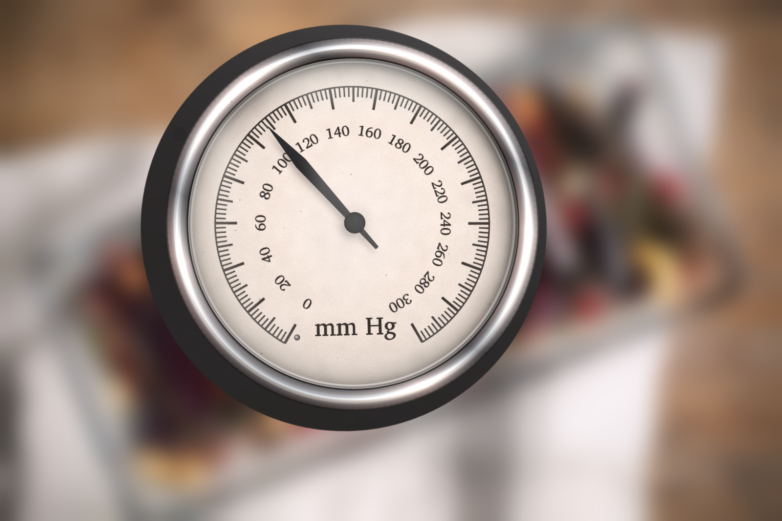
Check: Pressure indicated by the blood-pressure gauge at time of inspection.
108 mmHg
